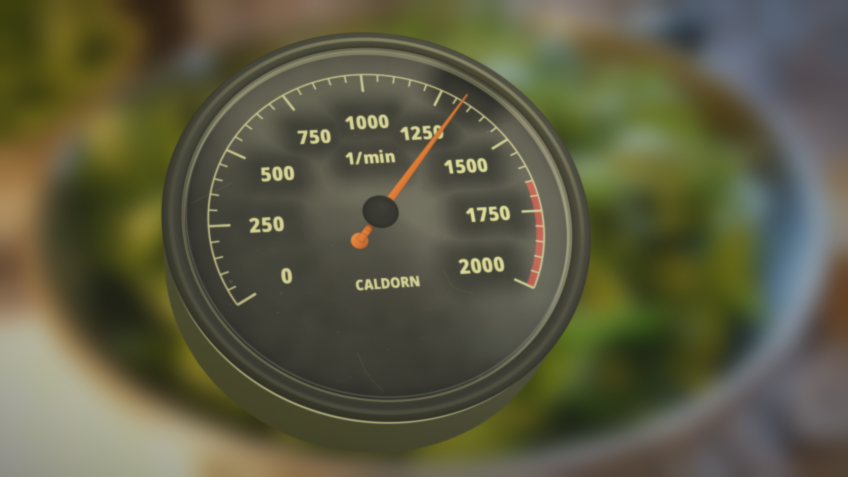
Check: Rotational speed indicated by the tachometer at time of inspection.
1325 rpm
